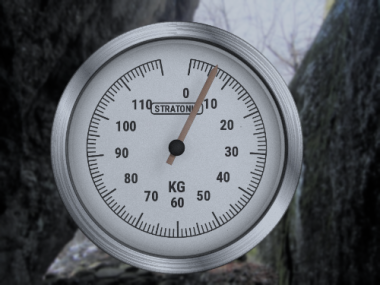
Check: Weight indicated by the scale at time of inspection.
6 kg
